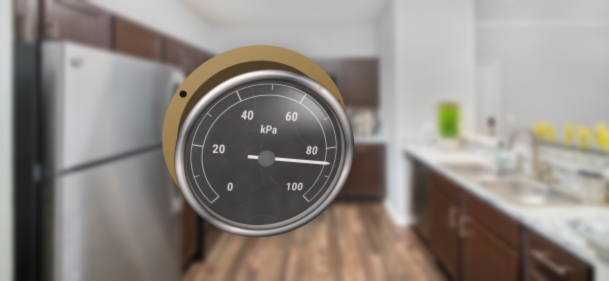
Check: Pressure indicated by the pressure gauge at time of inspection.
85 kPa
